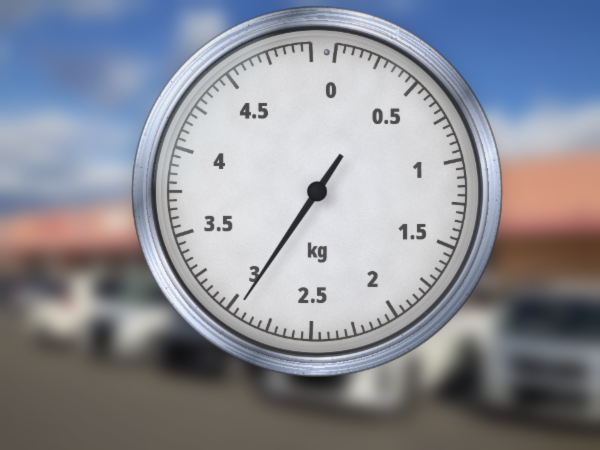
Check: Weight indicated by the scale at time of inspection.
2.95 kg
